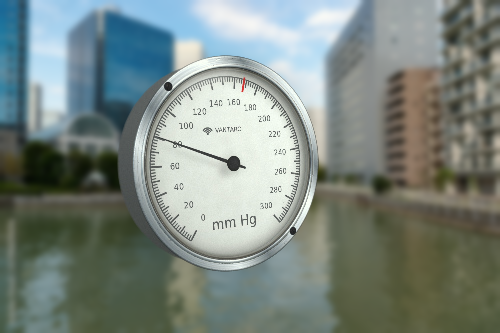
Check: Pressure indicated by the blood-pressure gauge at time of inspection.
80 mmHg
